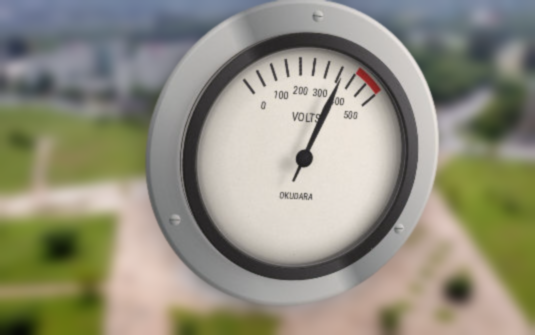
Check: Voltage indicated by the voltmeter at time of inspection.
350 V
